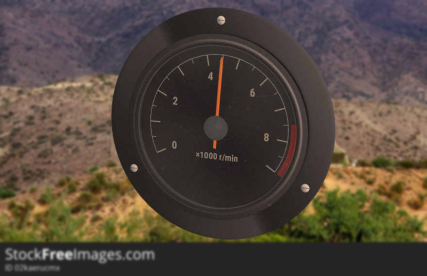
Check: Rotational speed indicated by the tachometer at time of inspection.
4500 rpm
